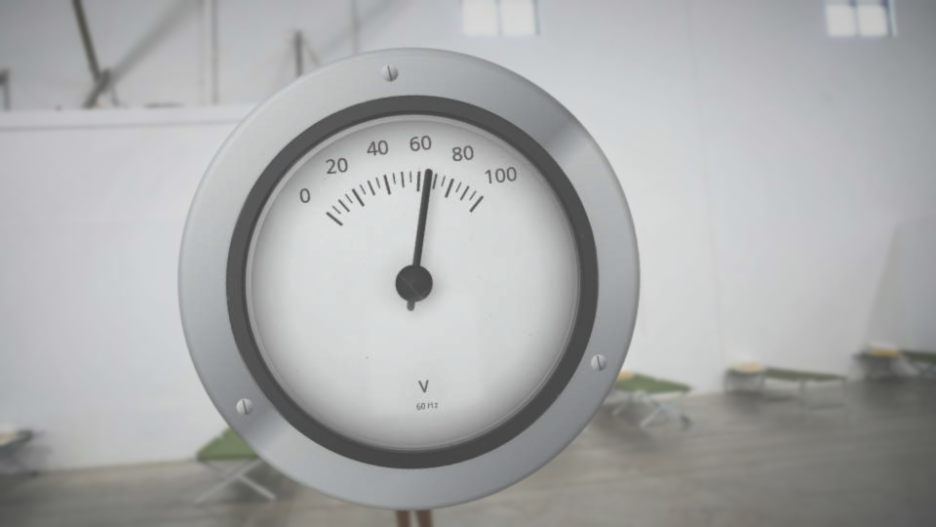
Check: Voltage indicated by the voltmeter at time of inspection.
65 V
